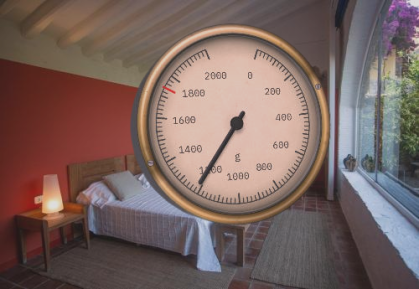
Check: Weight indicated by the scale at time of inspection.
1220 g
